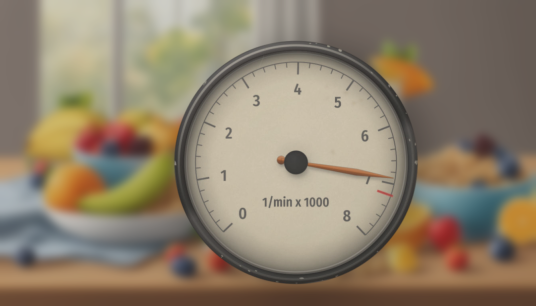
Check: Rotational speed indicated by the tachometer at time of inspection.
6900 rpm
